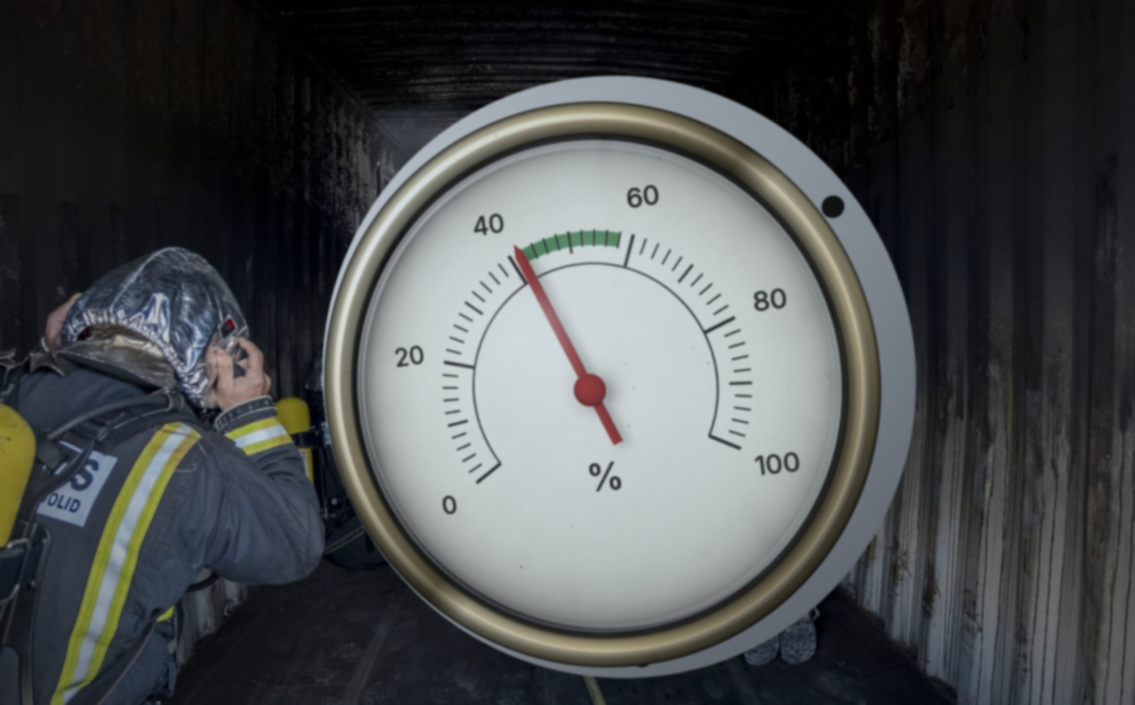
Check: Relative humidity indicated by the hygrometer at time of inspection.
42 %
